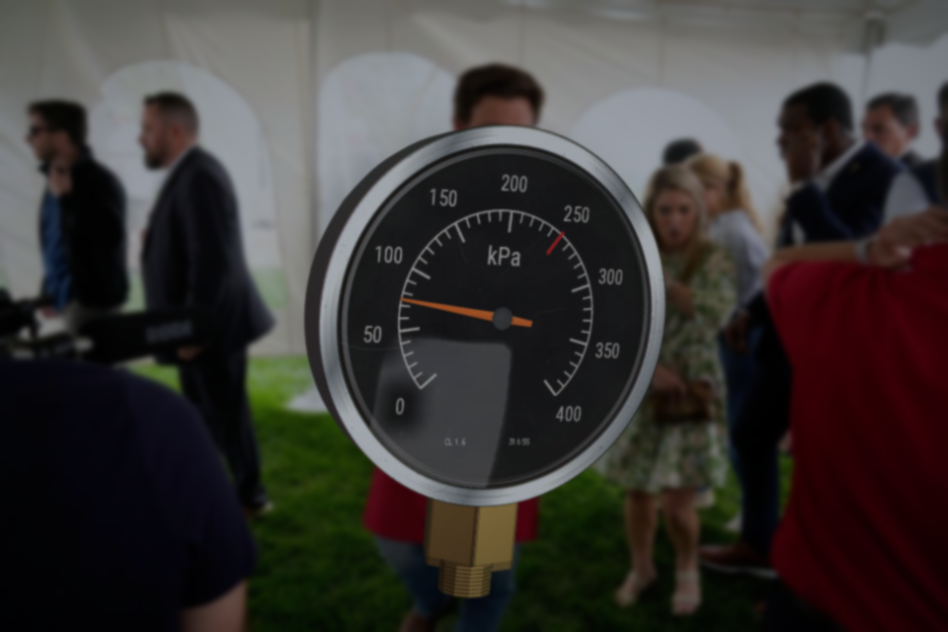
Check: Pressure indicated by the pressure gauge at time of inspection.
75 kPa
